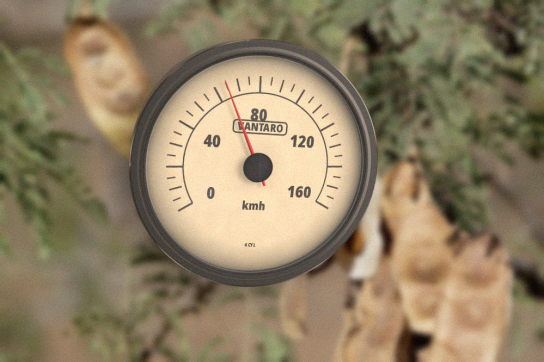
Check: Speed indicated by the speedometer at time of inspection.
65 km/h
